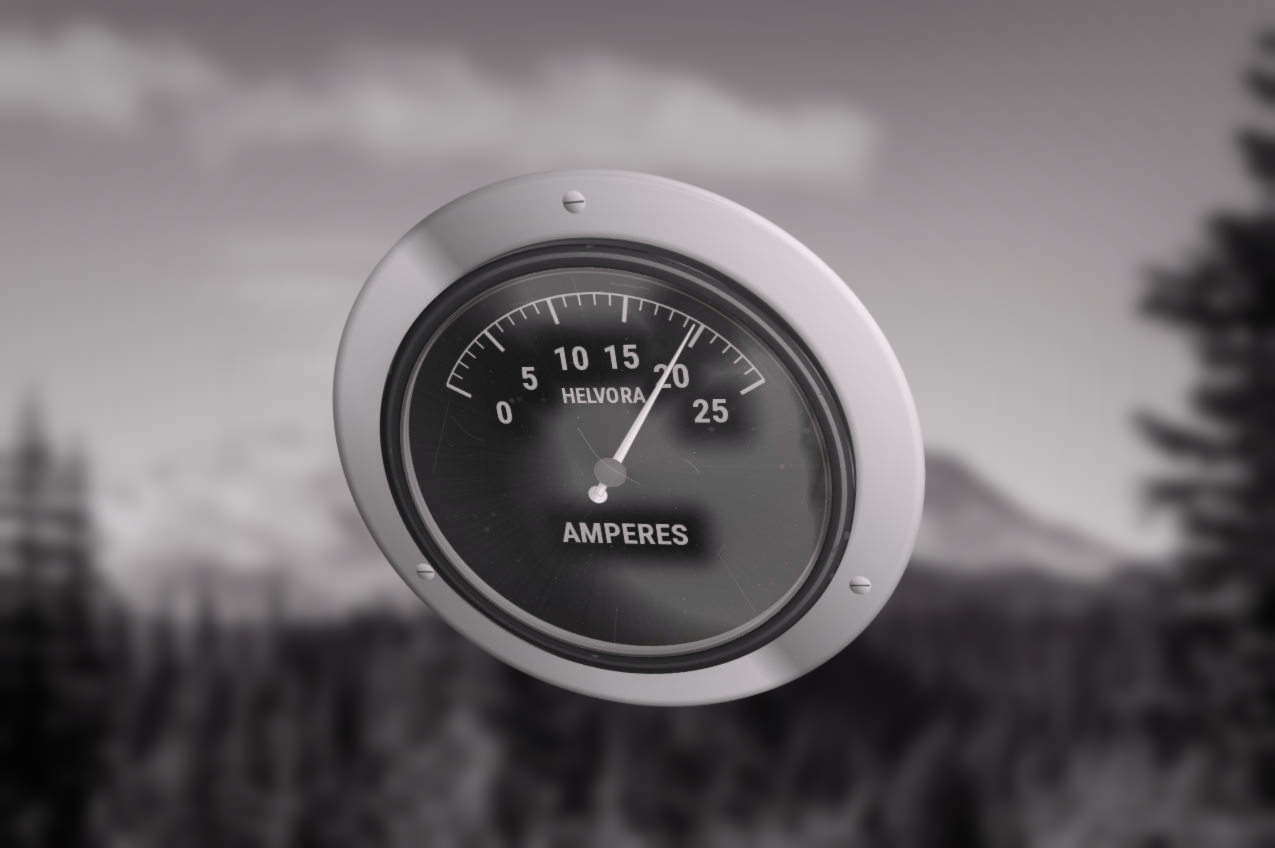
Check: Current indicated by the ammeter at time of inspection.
19.5 A
